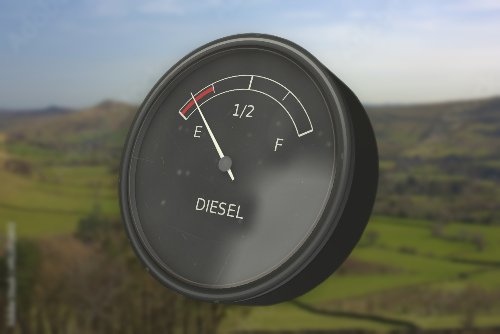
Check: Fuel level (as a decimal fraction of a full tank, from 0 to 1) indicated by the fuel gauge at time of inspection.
0.125
